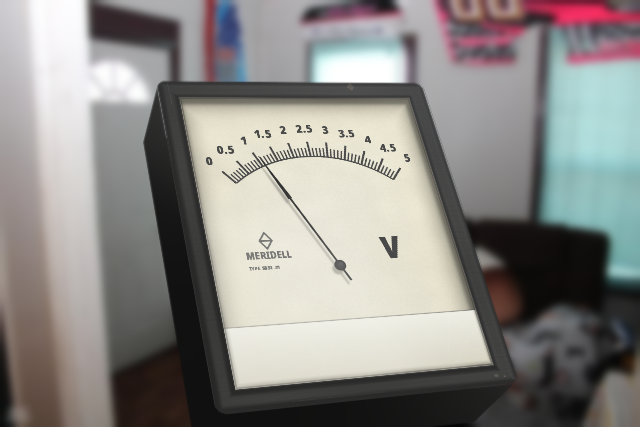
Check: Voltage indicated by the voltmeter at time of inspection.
1 V
